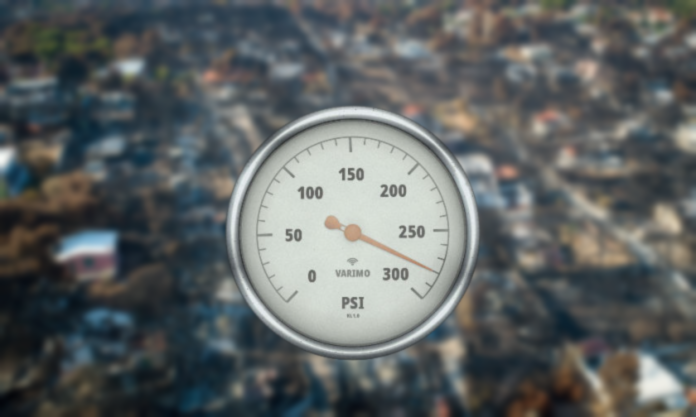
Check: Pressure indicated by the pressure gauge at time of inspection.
280 psi
